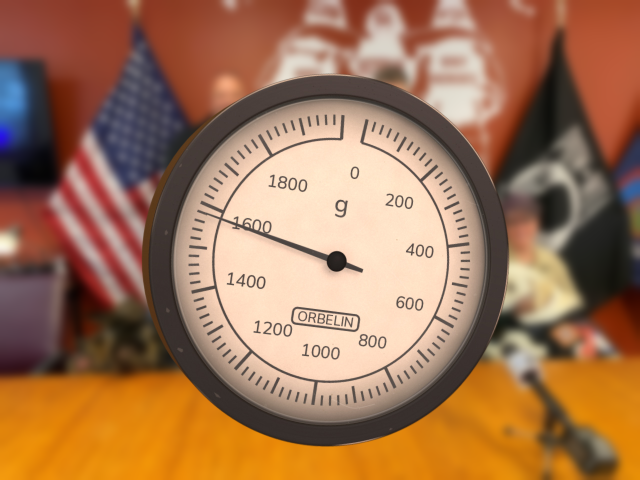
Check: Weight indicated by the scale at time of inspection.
1580 g
